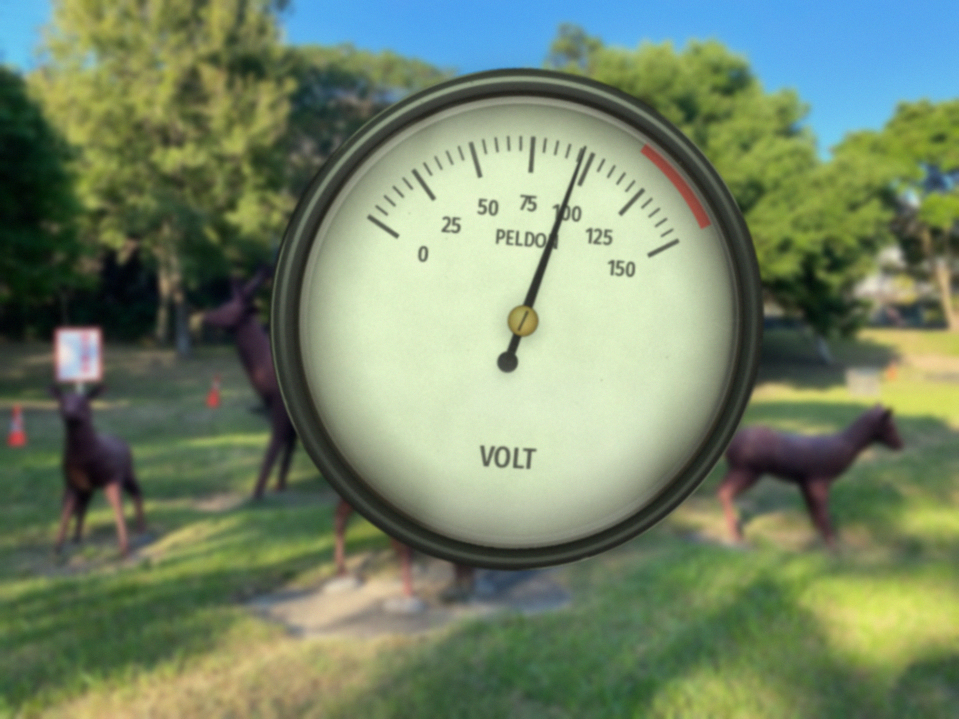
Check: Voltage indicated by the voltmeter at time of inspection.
95 V
